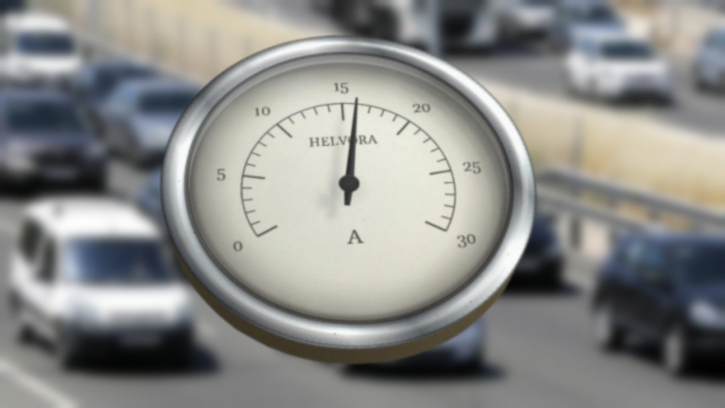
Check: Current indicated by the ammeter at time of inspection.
16 A
